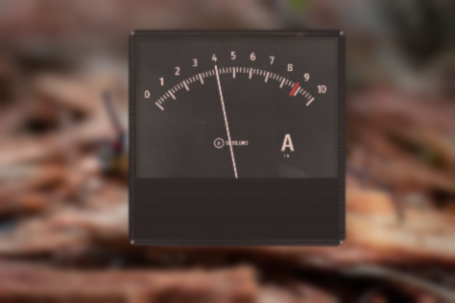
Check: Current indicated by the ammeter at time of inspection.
4 A
